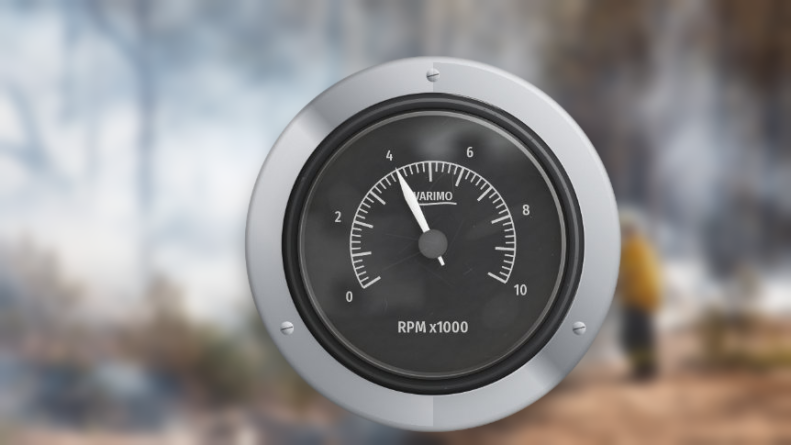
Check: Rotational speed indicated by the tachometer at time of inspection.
4000 rpm
